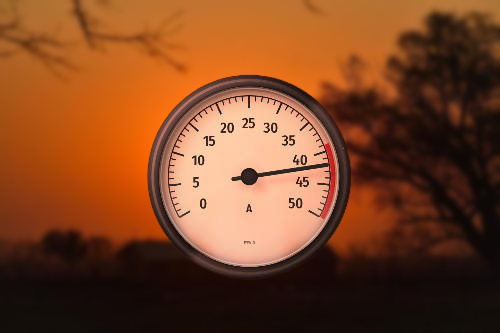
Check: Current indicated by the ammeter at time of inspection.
42 A
